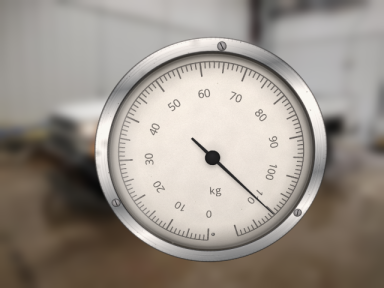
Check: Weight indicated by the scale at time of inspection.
110 kg
